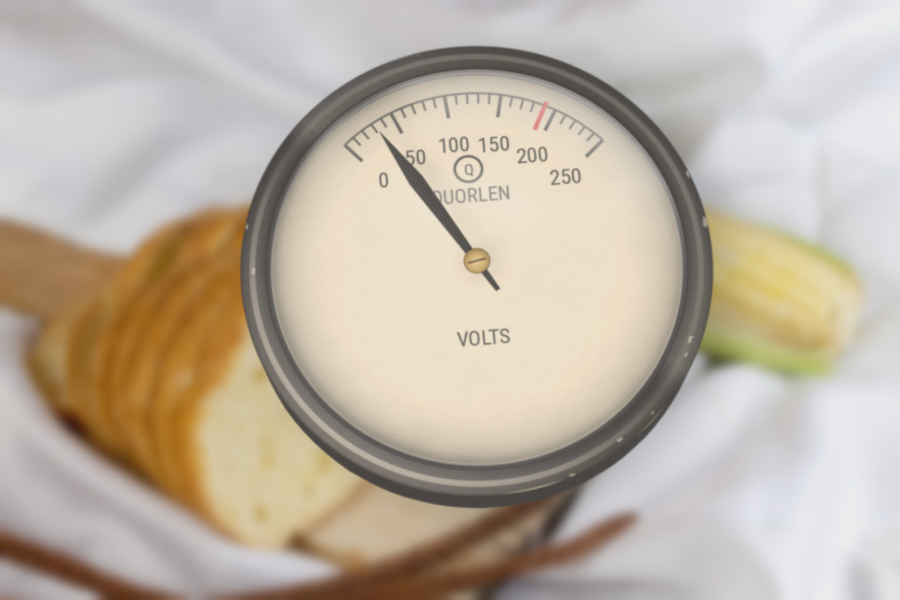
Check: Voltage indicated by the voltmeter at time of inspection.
30 V
